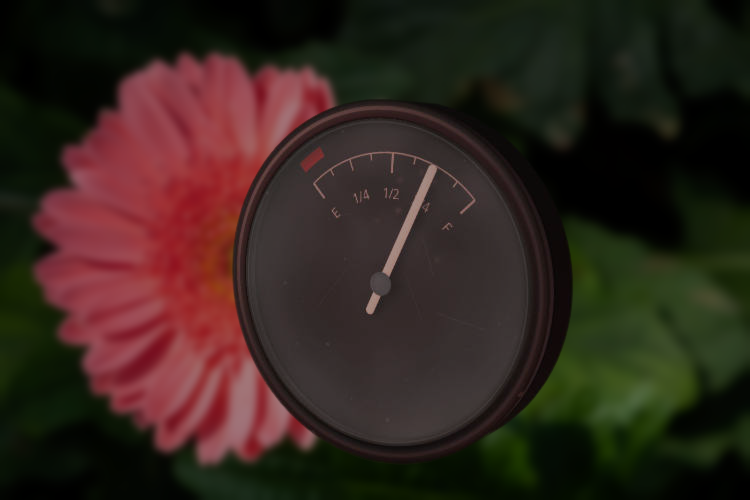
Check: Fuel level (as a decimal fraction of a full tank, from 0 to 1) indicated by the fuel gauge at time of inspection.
0.75
